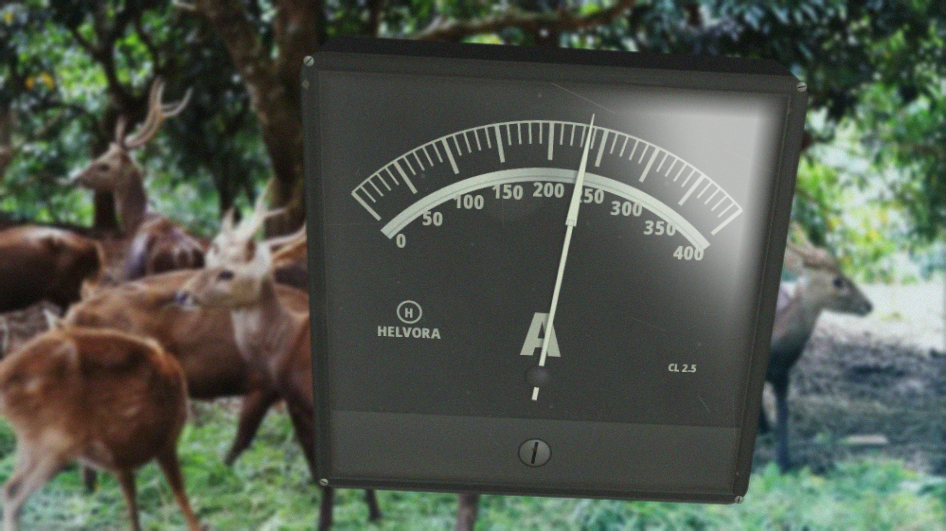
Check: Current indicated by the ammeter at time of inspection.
235 A
